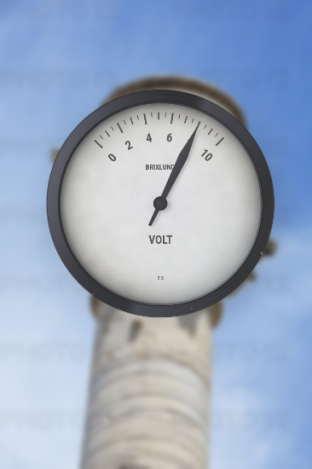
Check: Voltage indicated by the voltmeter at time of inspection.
8 V
